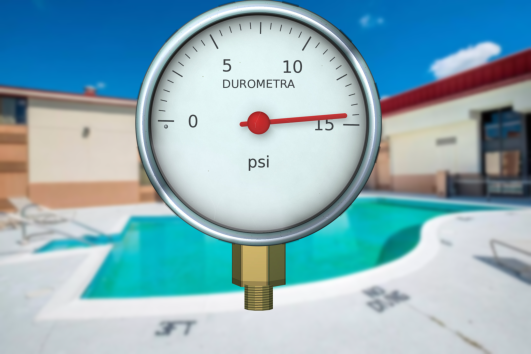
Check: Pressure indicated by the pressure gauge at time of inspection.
14.5 psi
